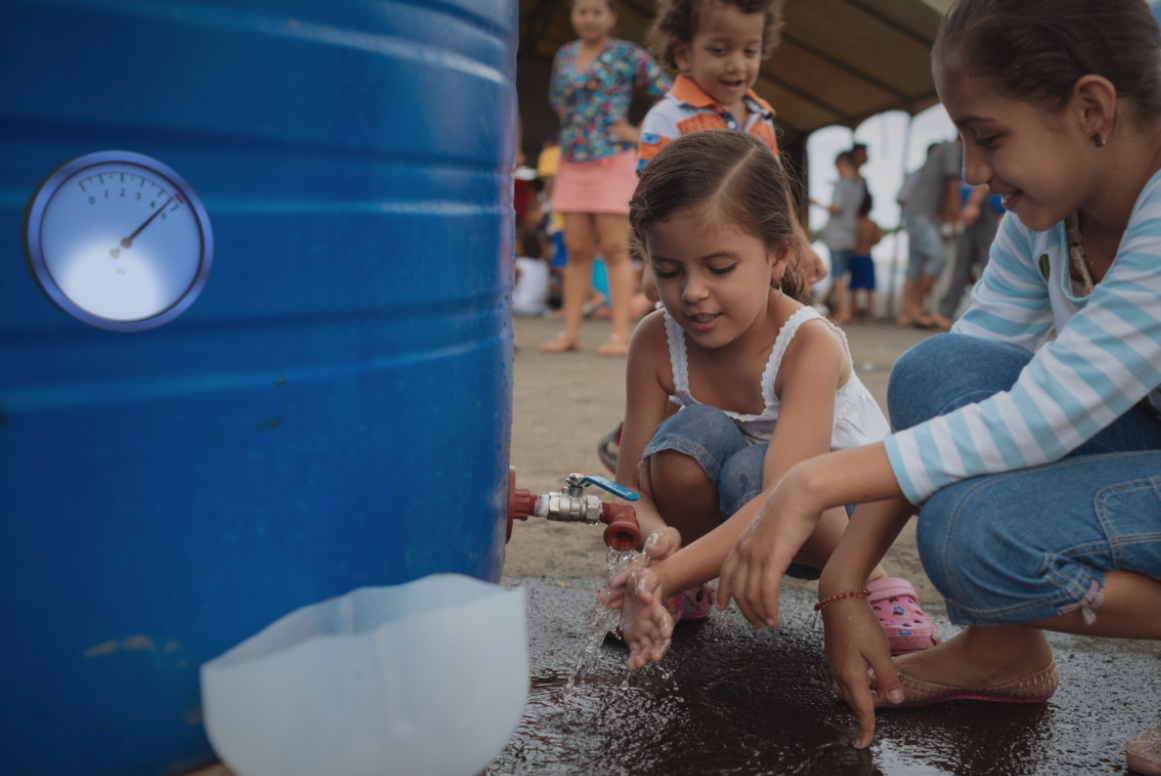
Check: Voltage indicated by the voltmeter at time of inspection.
4.5 kV
